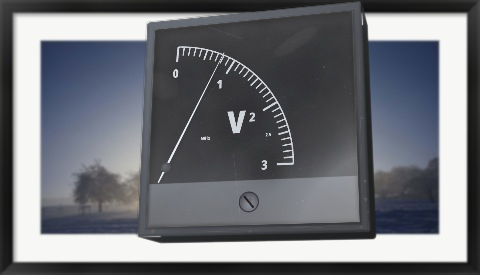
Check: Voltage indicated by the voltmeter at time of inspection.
0.8 V
